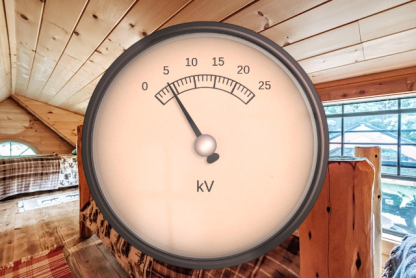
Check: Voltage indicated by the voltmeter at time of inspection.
4 kV
